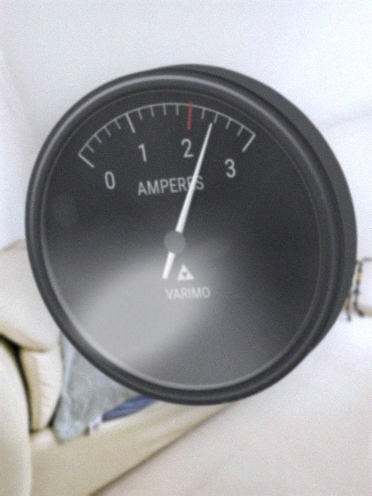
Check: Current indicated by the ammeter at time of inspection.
2.4 A
